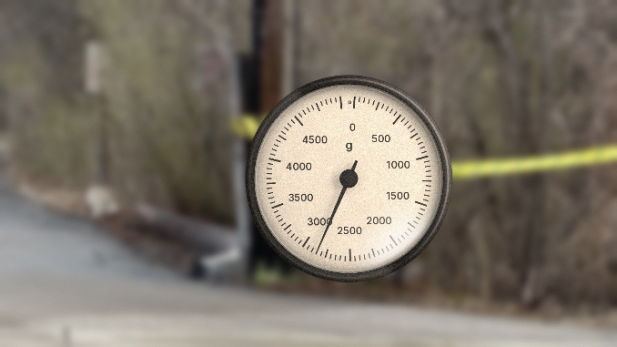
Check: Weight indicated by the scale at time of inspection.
2850 g
